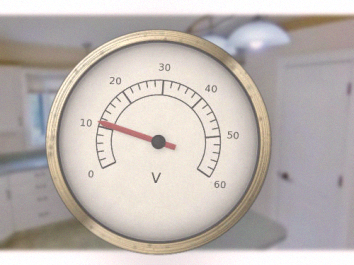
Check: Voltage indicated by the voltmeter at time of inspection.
11 V
